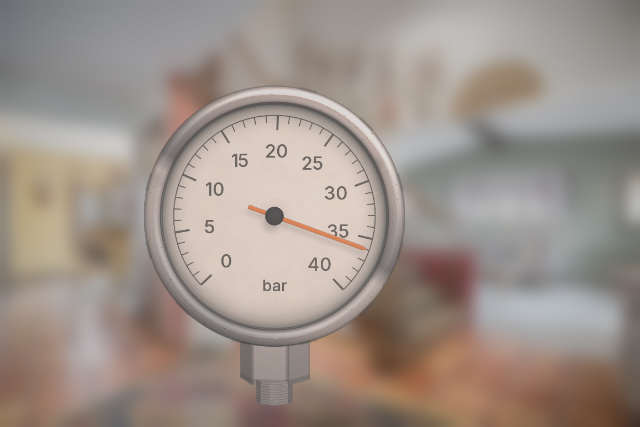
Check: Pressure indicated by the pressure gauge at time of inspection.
36 bar
